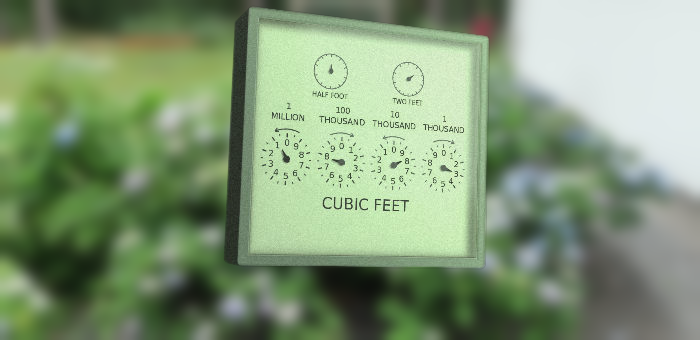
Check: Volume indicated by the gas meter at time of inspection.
78300 ft³
